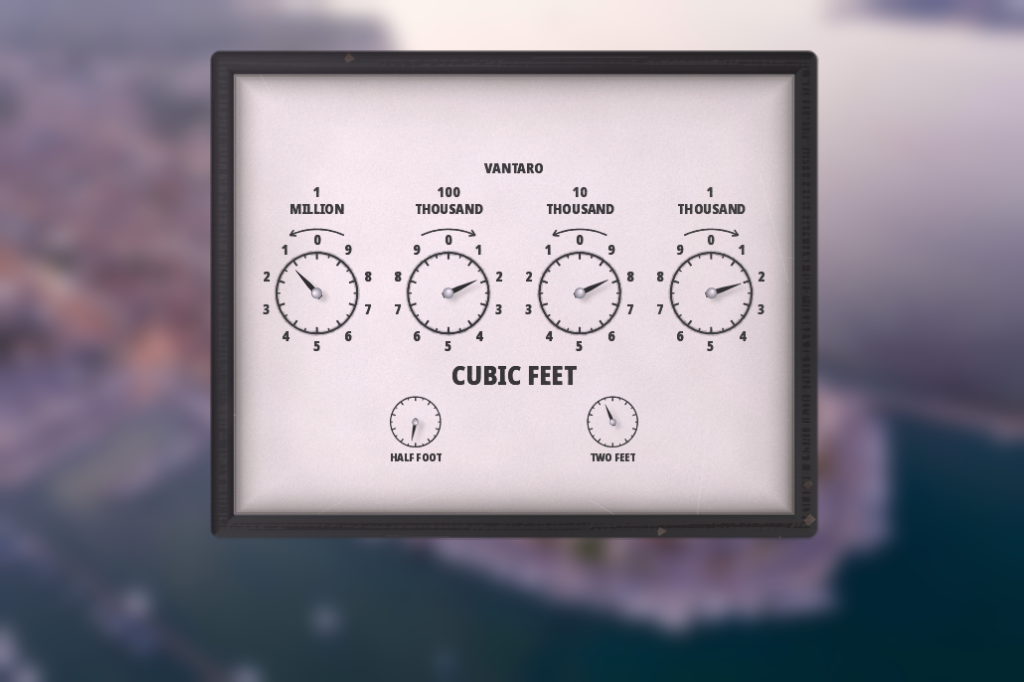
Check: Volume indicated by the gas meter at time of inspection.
118200 ft³
